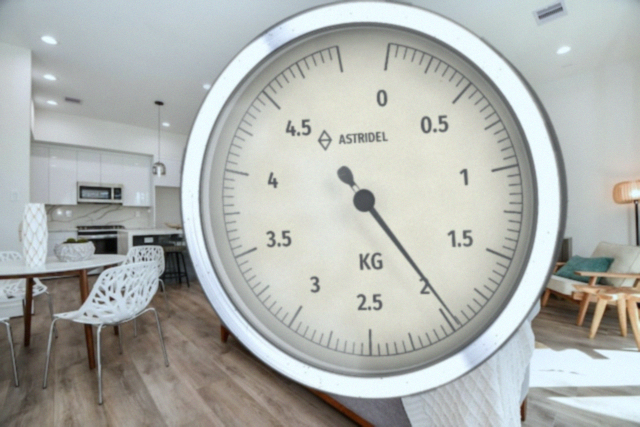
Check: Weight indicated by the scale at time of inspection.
1.95 kg
